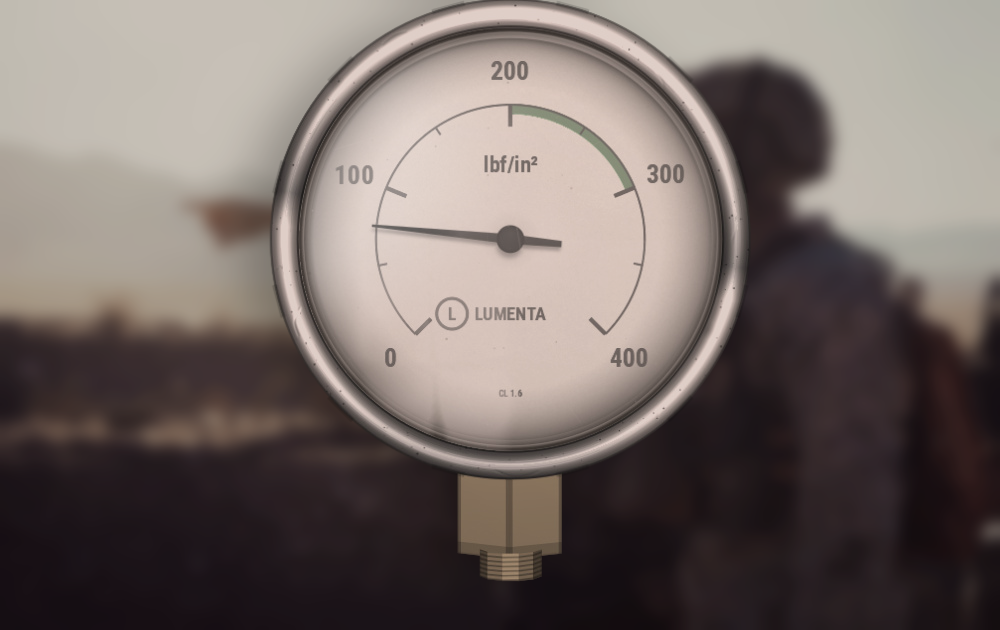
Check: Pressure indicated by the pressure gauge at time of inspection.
75 psi
